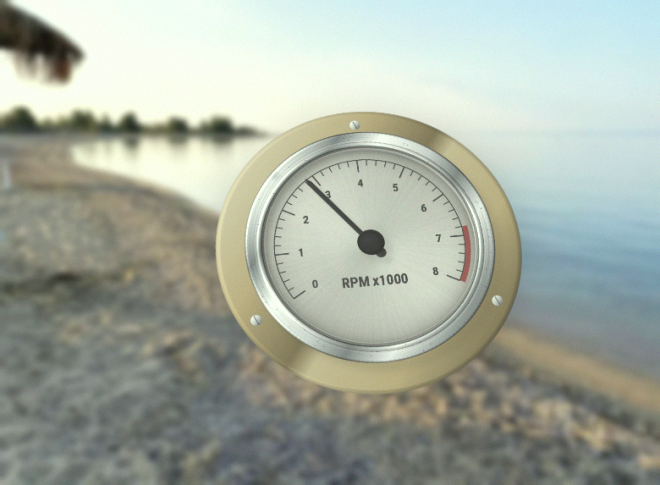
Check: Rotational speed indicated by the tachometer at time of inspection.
2800 rpm
